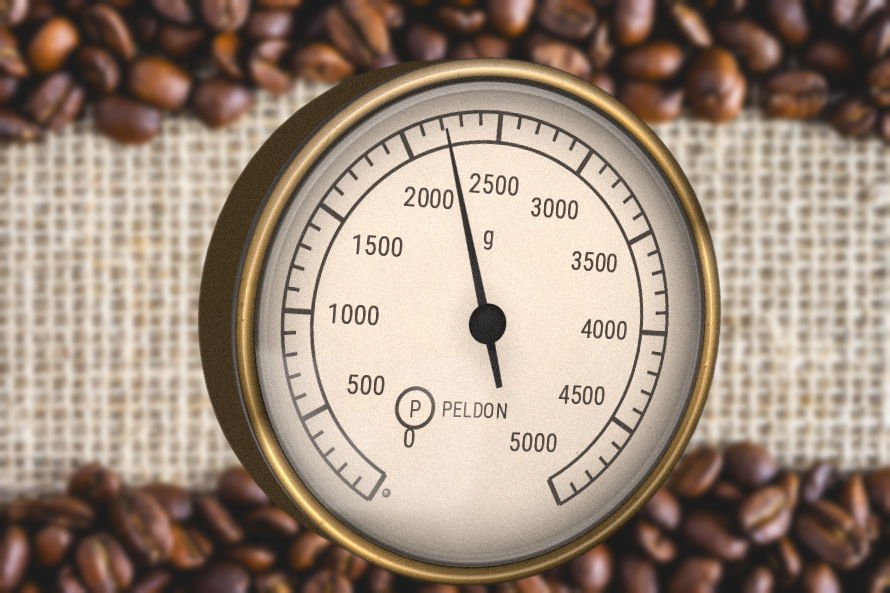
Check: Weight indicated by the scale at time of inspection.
2200 g
